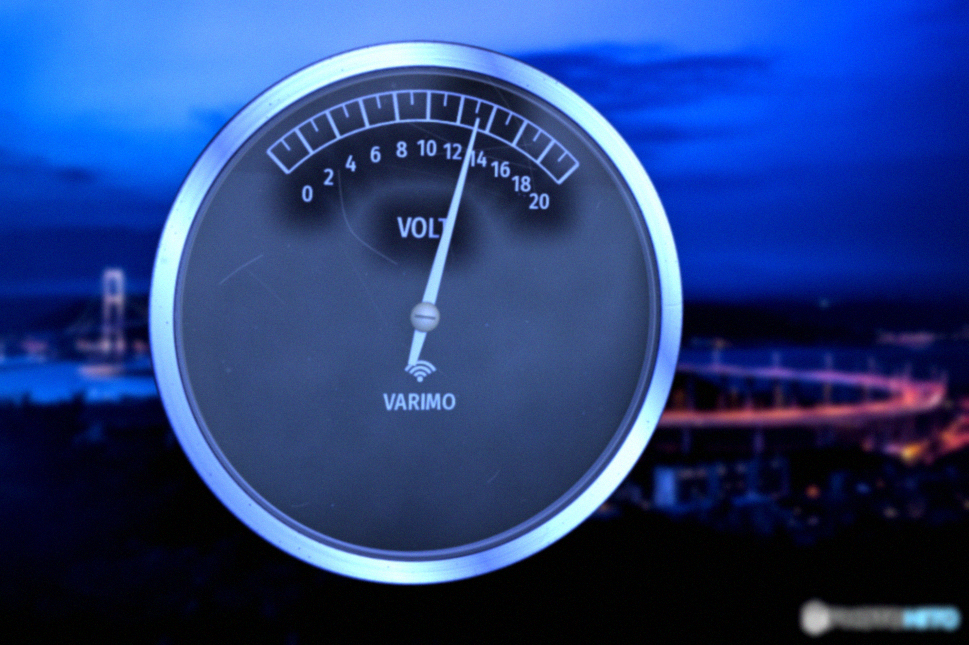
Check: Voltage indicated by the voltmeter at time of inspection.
13 V
